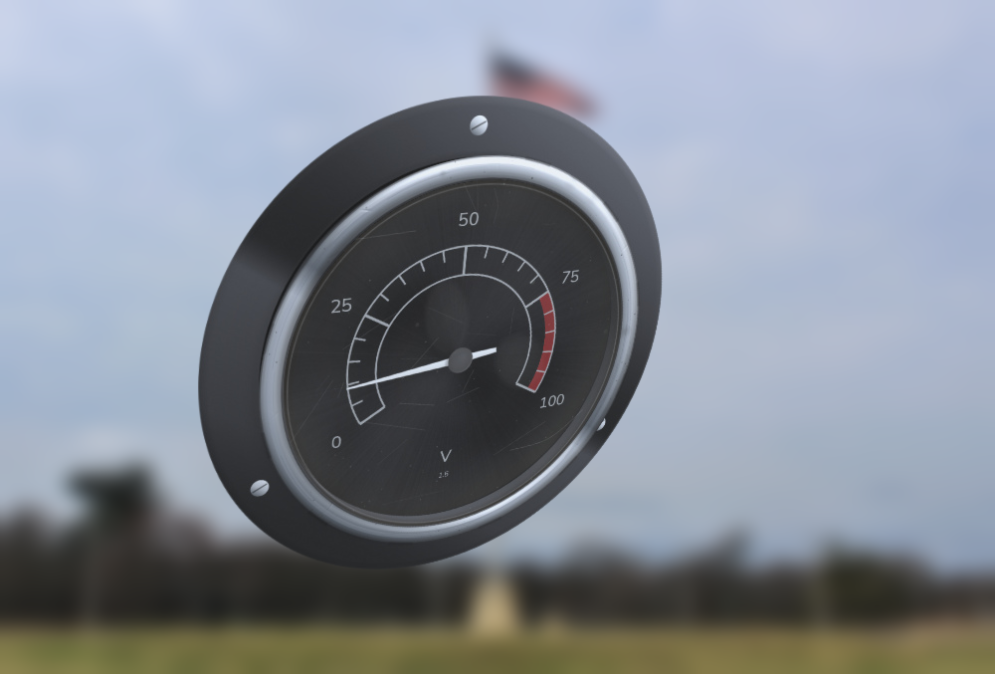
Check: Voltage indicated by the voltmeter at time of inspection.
10 V
